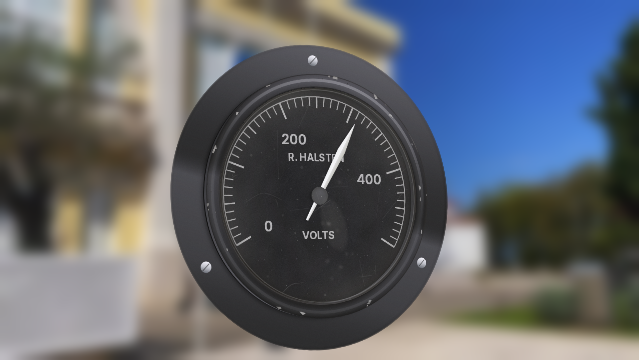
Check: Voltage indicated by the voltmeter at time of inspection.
310 V
